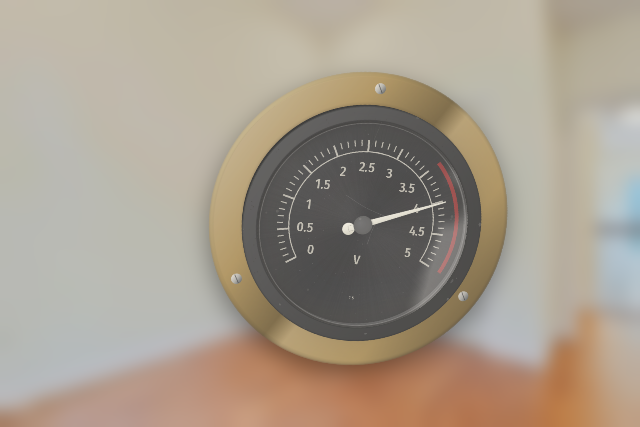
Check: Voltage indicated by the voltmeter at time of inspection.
4 V
